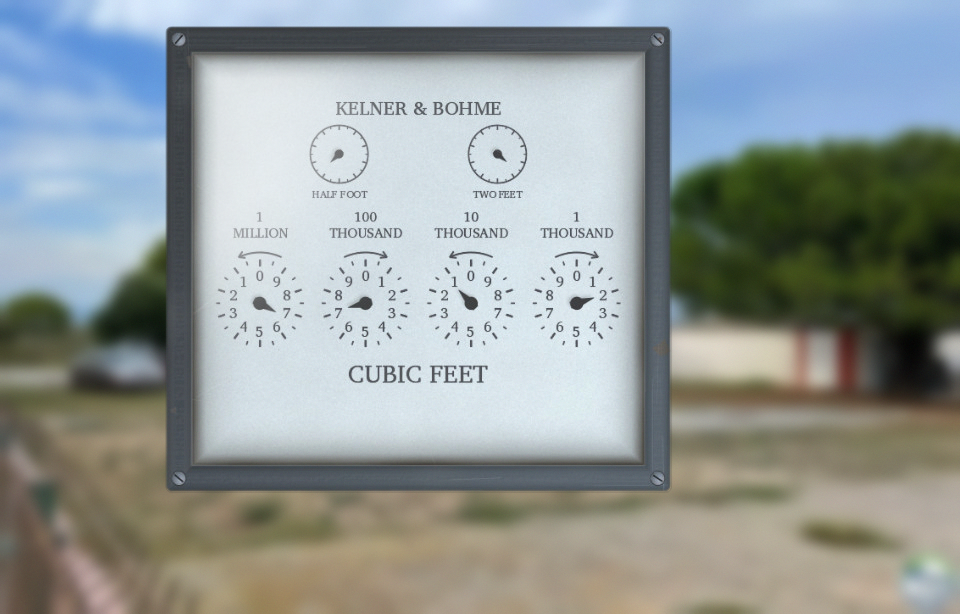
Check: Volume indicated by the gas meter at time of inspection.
671200 ft³
